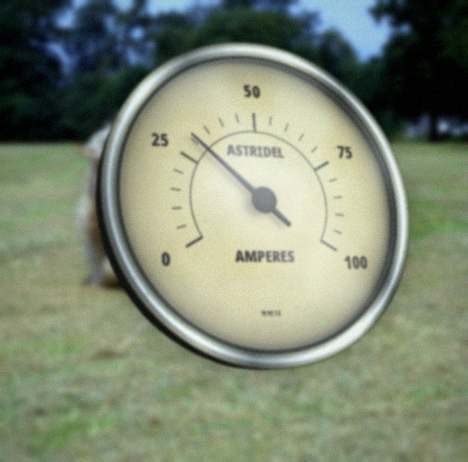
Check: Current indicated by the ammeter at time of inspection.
30 A
